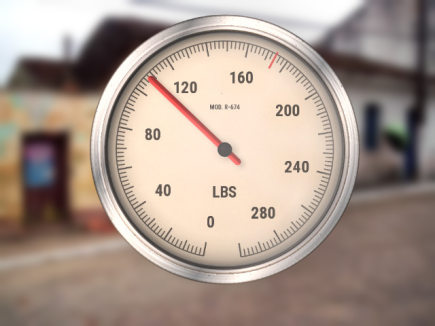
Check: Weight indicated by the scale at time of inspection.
108 lb
